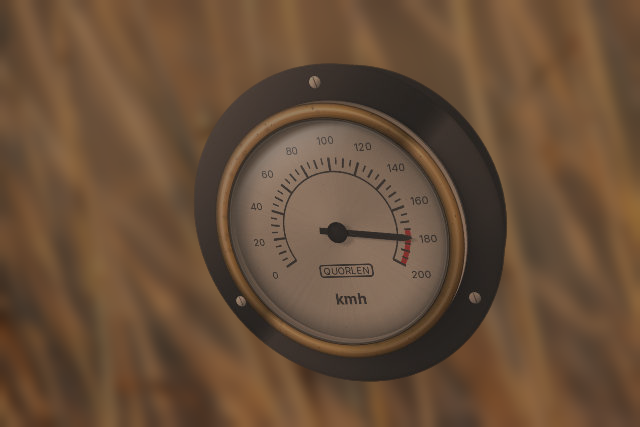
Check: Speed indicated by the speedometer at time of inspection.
180 km/h
